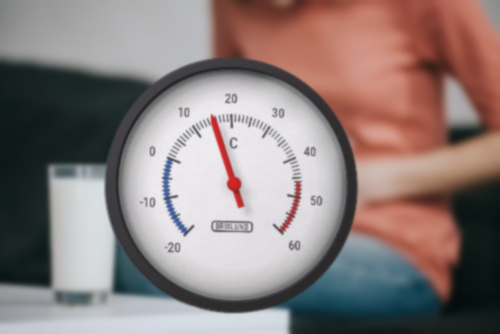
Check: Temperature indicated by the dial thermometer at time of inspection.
15 °C
